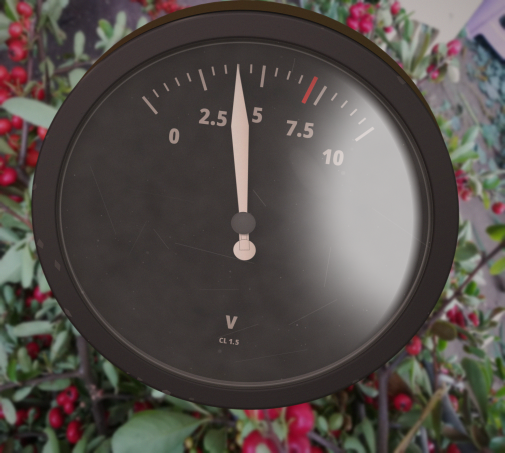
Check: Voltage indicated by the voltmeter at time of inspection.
4 V
